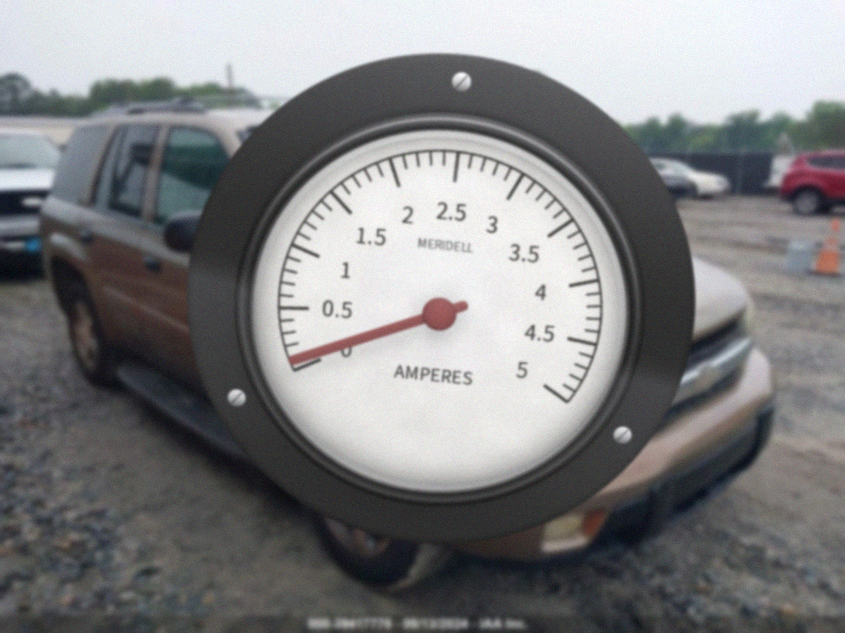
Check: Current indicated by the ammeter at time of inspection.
0.1 A
